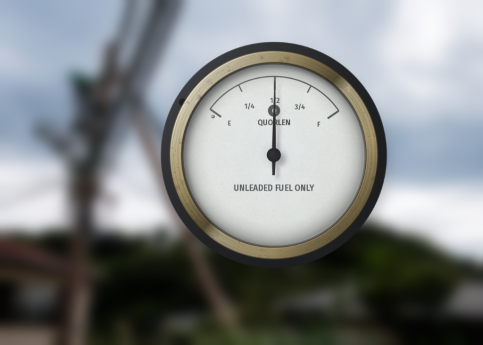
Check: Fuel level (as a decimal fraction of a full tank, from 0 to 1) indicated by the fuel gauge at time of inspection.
0.5
